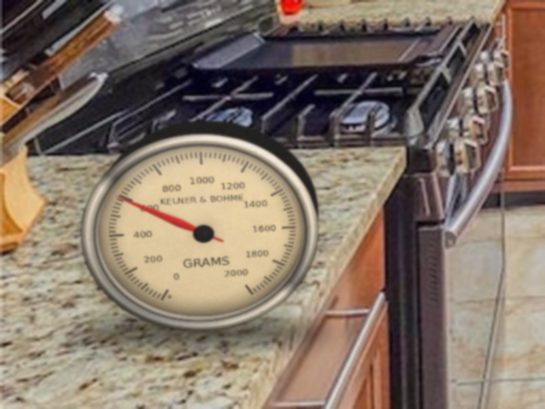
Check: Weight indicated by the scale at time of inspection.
600 g
